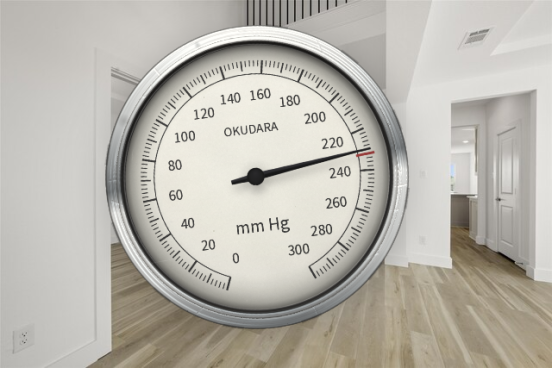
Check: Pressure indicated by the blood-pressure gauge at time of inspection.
230 mmHg
